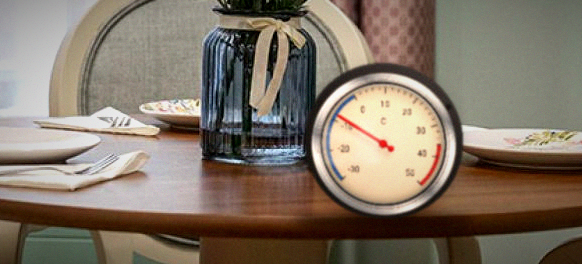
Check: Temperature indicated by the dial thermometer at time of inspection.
-8 °C
